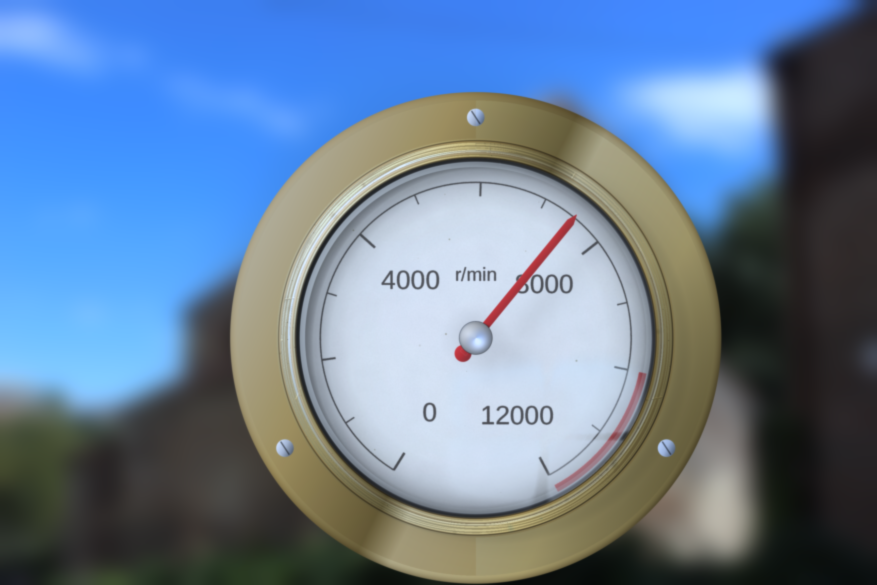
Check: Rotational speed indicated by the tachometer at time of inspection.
7500 rpm
